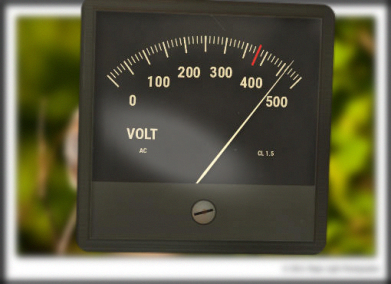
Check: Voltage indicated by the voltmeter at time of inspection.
460 V
